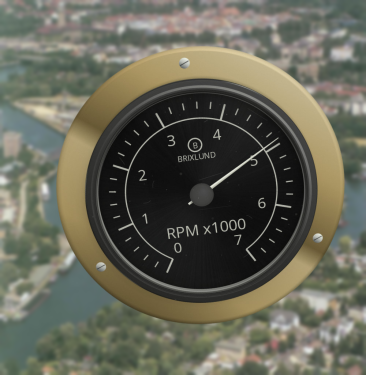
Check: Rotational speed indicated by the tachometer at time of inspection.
4900 rpm
